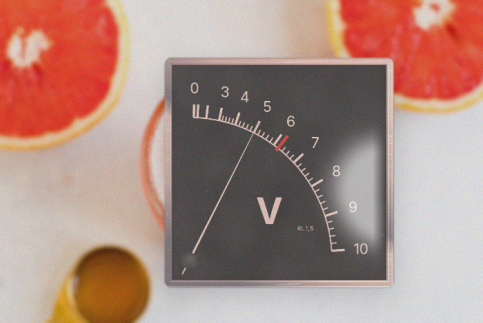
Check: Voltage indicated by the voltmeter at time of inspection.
5 V
